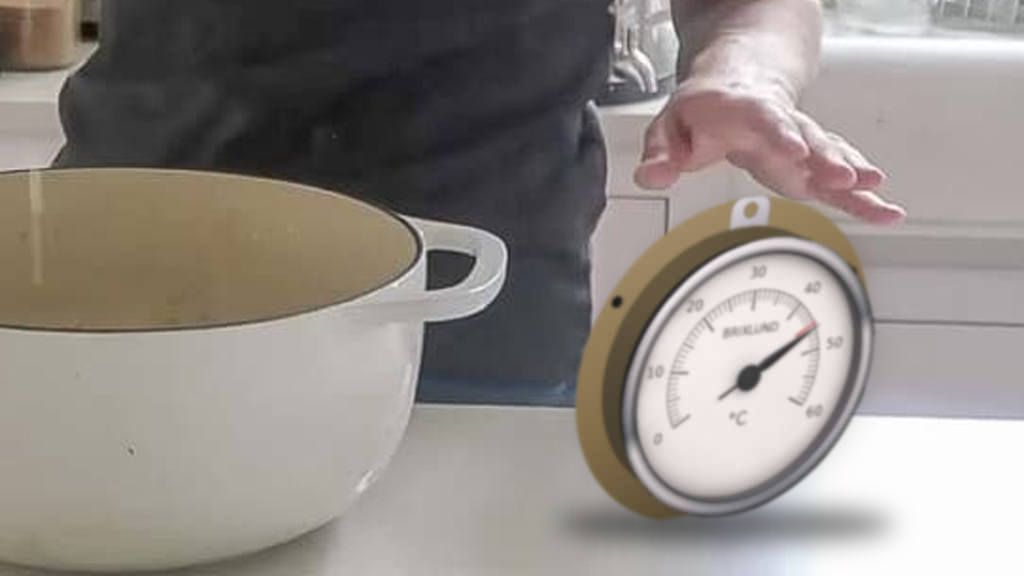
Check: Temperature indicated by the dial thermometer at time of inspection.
45 °C
